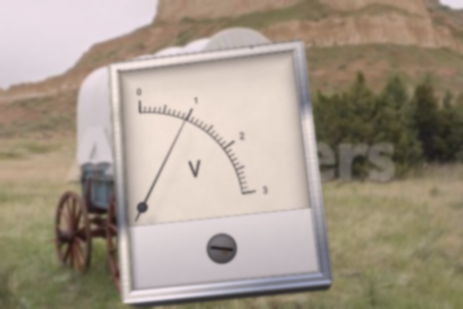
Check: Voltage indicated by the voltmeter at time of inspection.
1 V
